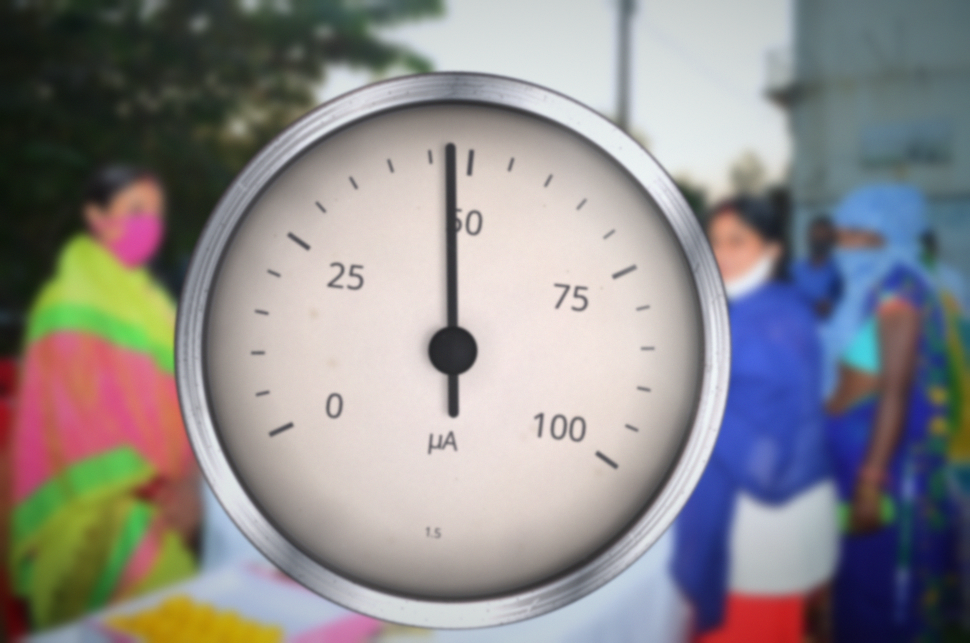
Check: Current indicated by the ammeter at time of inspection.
47.5 µA
